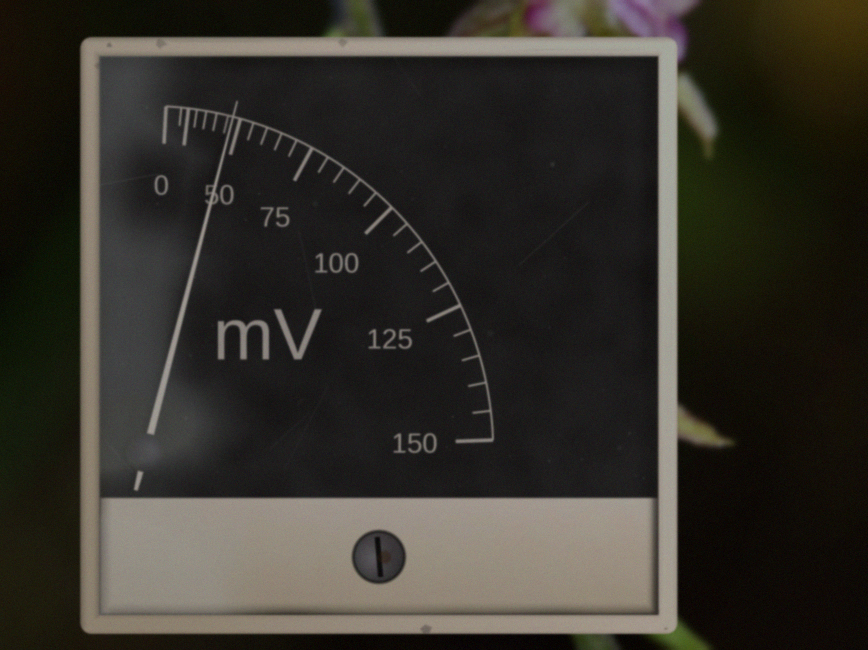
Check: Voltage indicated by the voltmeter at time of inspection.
47.5 mV
